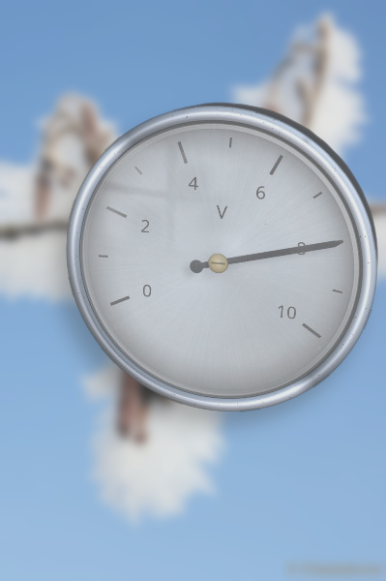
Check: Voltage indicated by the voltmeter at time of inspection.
8 V
